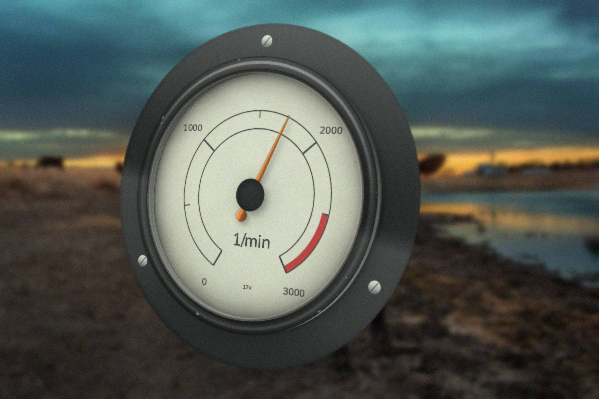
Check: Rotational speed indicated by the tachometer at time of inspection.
1750 rpm
